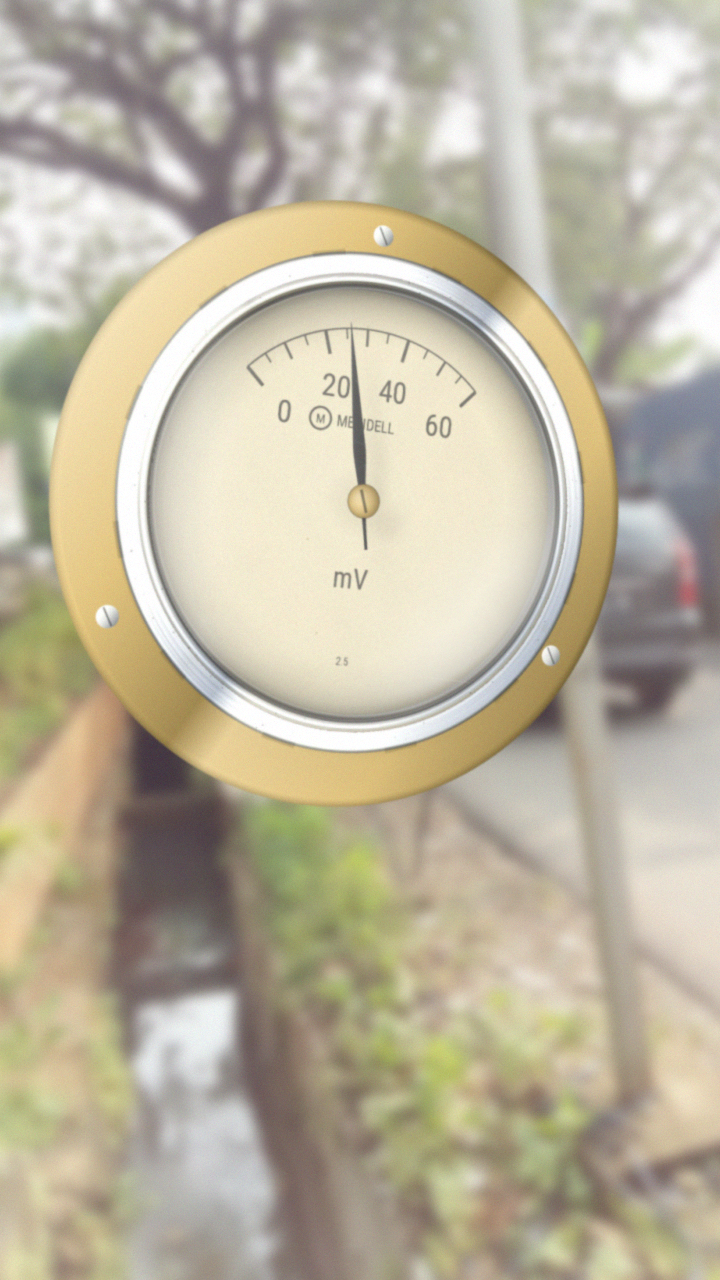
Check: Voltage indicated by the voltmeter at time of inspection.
25 mV
